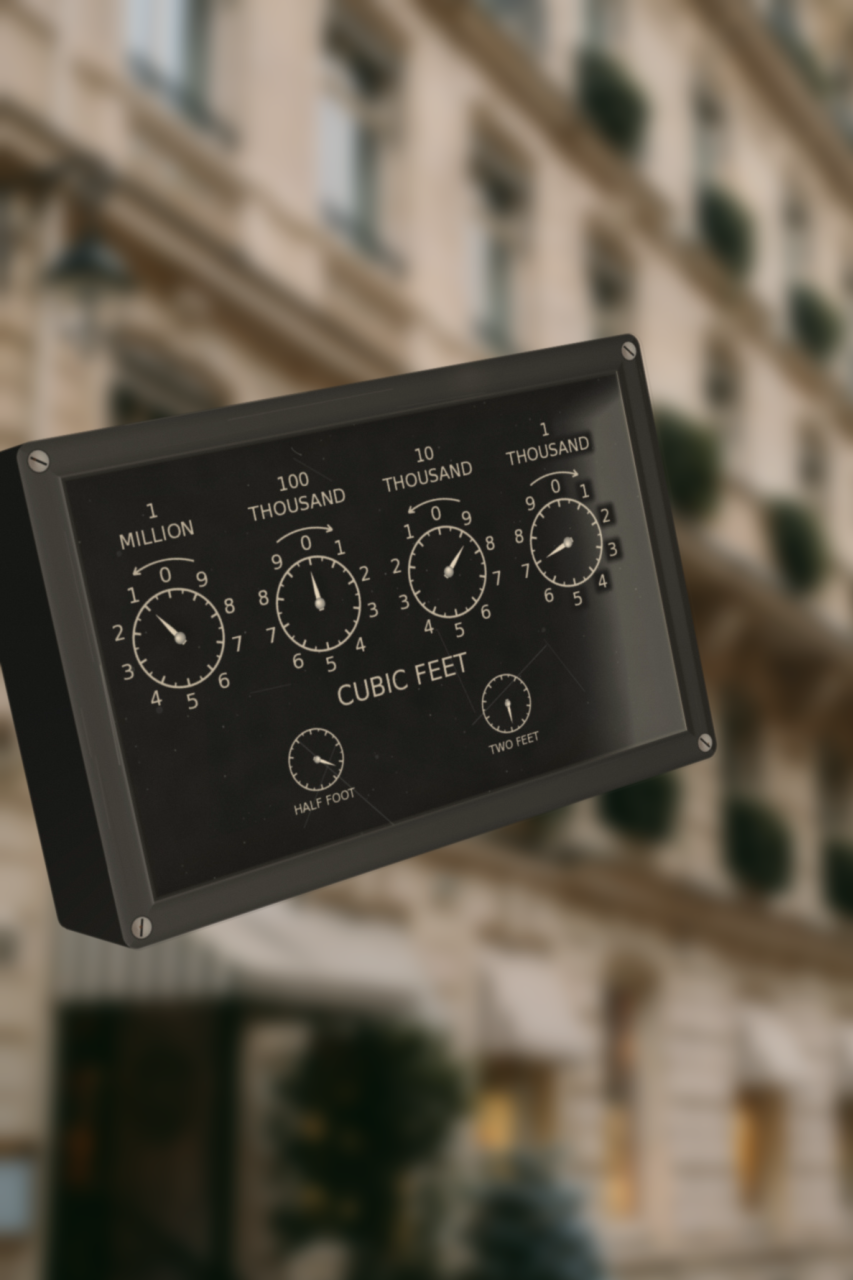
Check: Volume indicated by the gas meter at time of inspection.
98700 ft³
